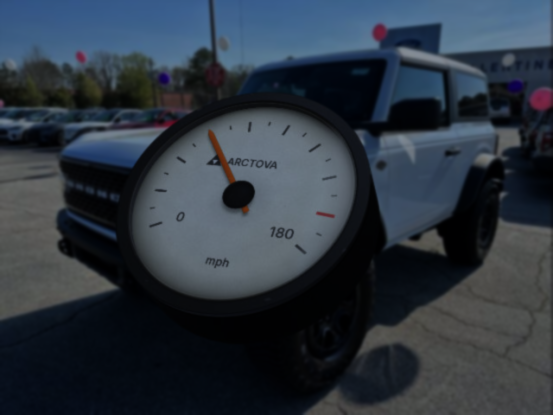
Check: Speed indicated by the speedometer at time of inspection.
60 mph
